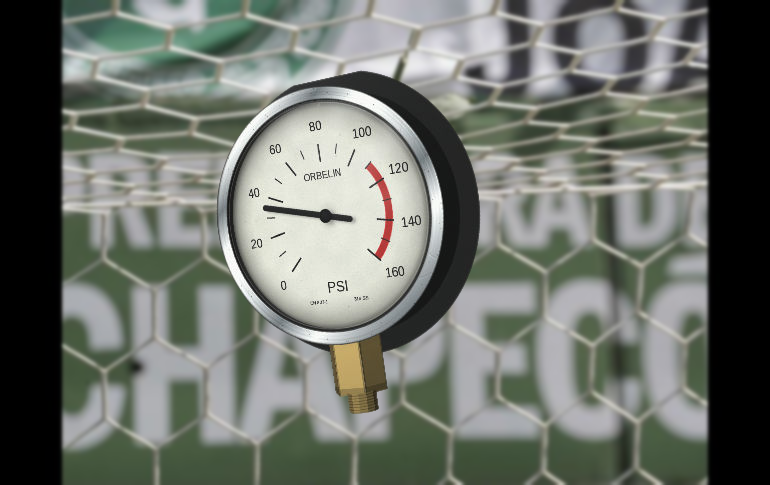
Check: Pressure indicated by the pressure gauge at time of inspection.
35 psi
